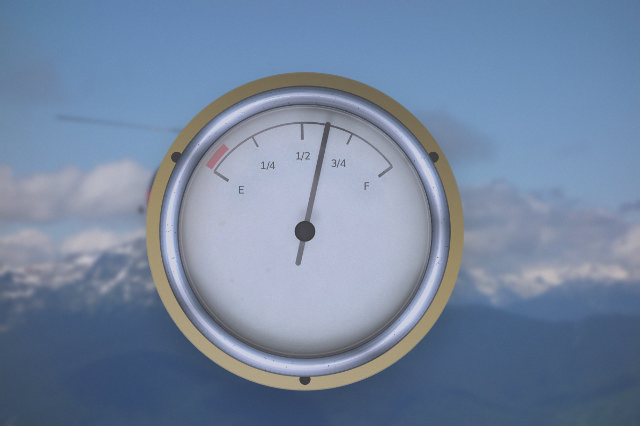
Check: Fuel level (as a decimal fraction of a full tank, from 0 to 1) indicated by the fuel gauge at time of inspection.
0.625
